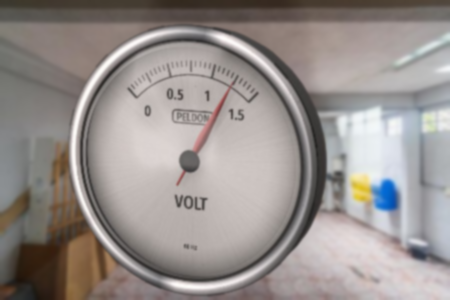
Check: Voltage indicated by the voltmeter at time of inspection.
1.25 V
